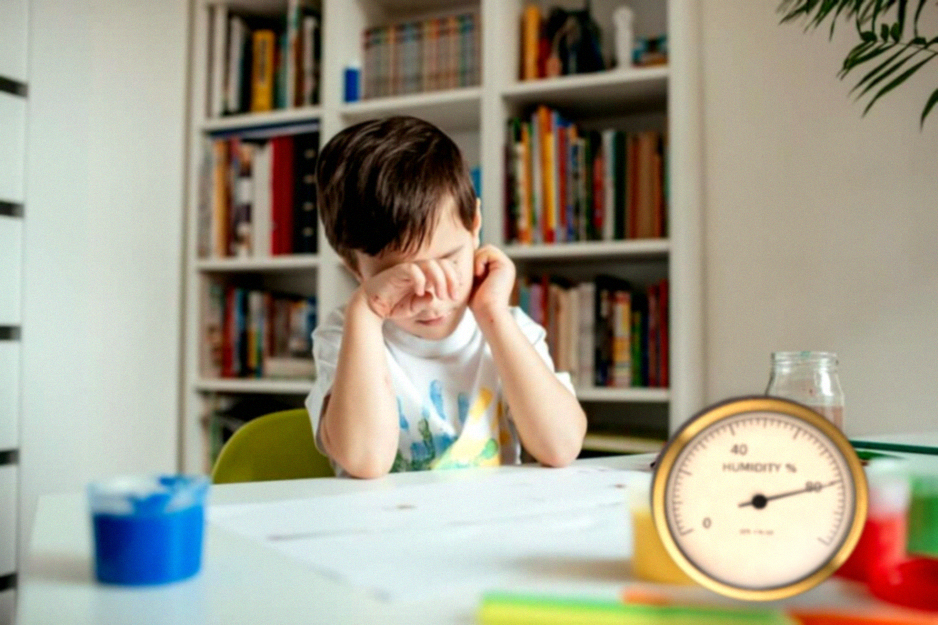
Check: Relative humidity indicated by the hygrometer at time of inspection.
80 %
